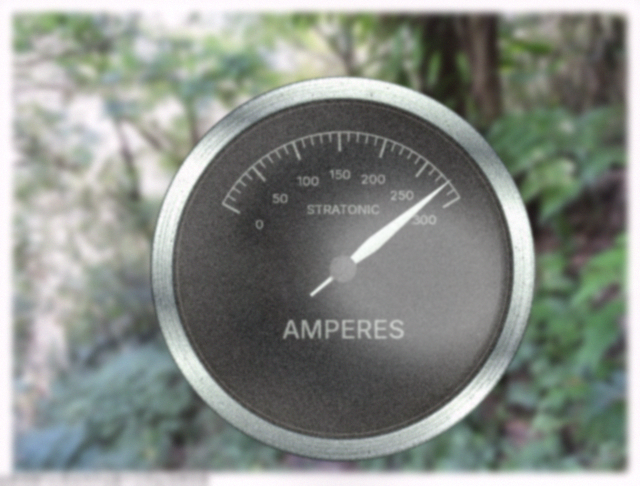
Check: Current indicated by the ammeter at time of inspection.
280 A
